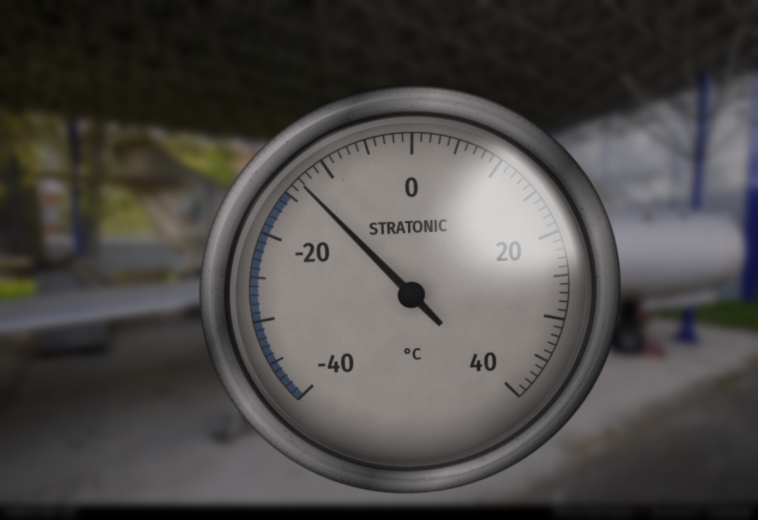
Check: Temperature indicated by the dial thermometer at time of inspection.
-13 °C
